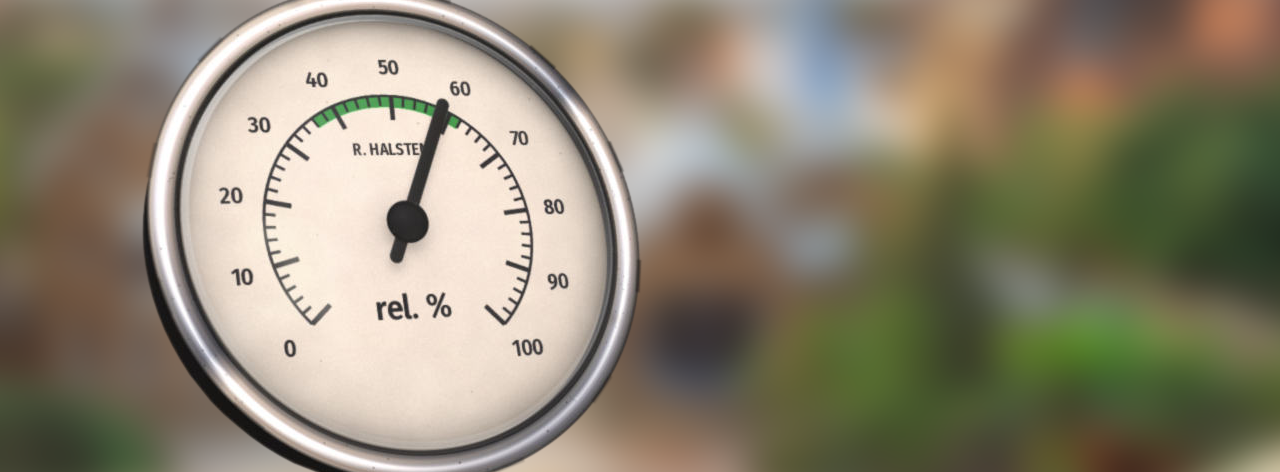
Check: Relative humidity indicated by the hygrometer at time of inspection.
58 %
